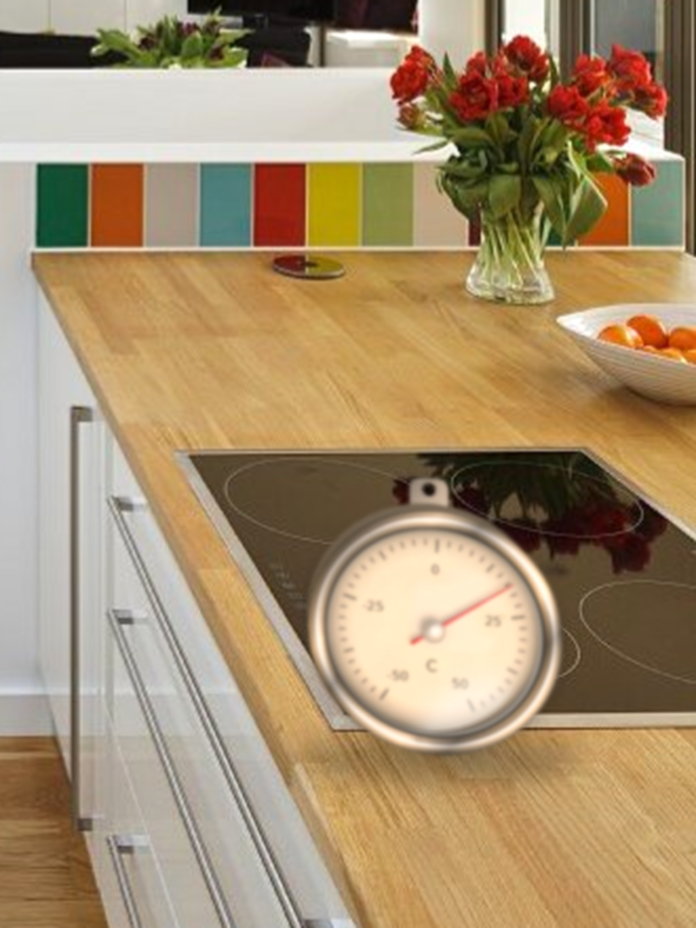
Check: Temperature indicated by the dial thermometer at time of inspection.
17.5 °C
